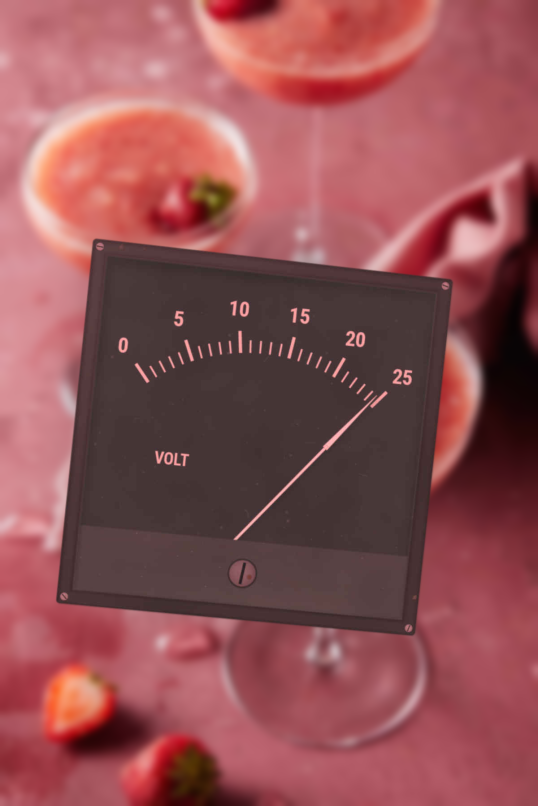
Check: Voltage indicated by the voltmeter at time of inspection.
24.5 V
